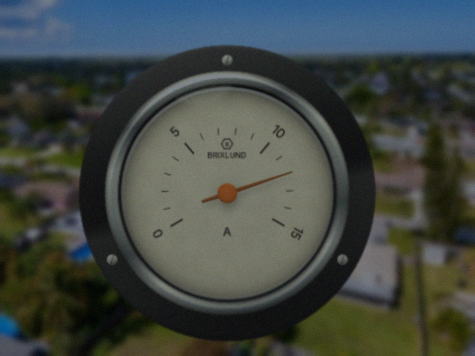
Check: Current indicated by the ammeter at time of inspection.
12 A
